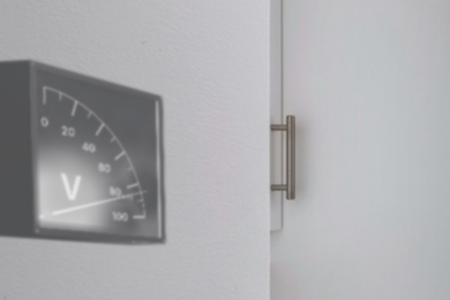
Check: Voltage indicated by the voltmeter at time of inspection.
85 V
